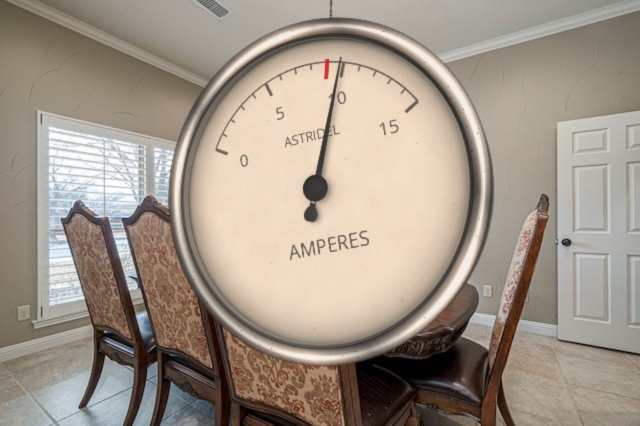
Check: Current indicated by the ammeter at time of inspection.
10 A
